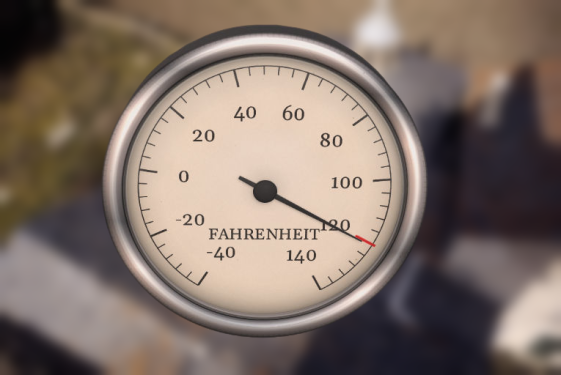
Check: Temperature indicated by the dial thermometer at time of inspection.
120 °F
